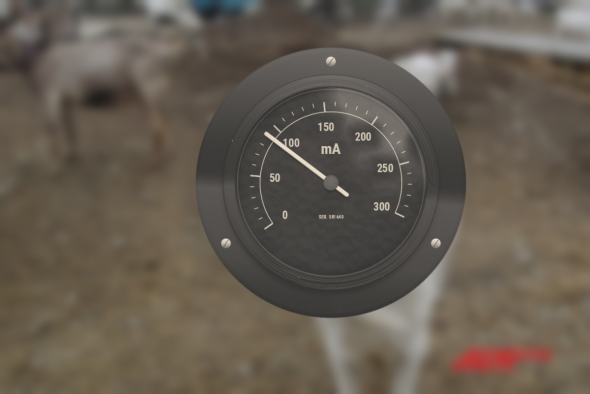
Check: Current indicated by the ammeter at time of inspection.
90 mA
